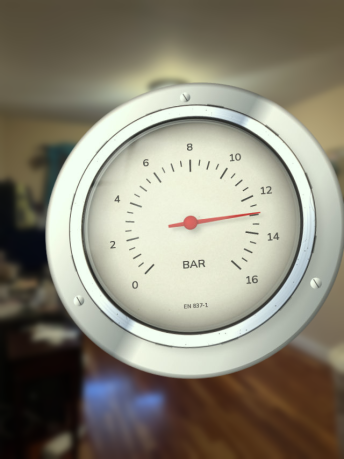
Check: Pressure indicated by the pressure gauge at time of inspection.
13 bar
